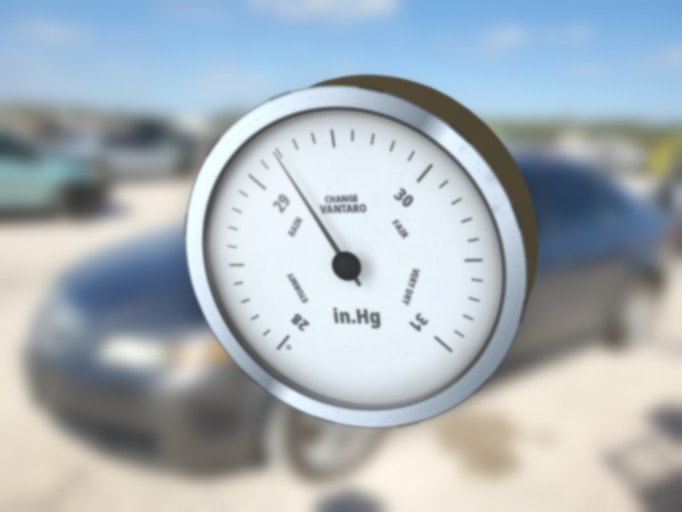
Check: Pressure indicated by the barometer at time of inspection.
29.2 inHg
